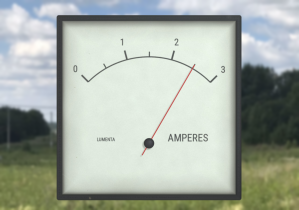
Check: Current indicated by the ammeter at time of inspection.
2.5 A
